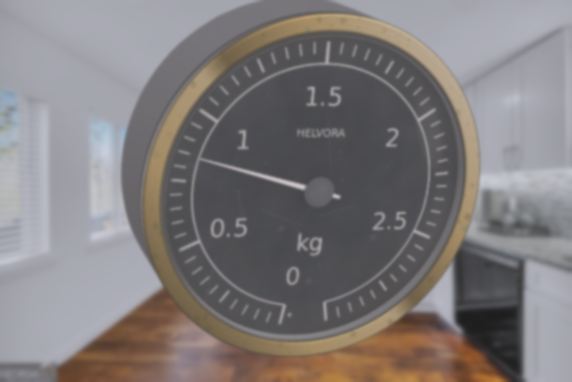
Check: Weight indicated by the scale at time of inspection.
0.85 kg
